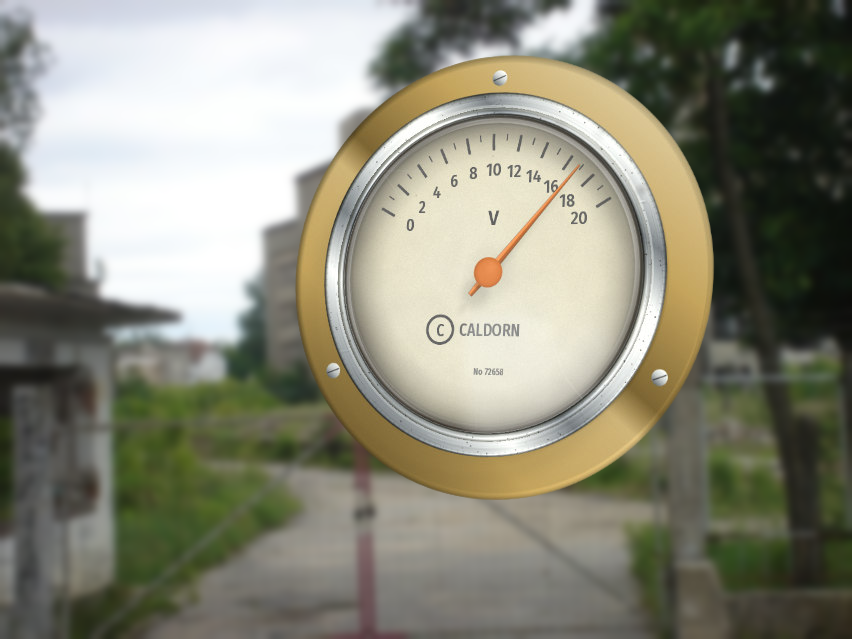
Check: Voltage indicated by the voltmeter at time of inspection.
17 V
